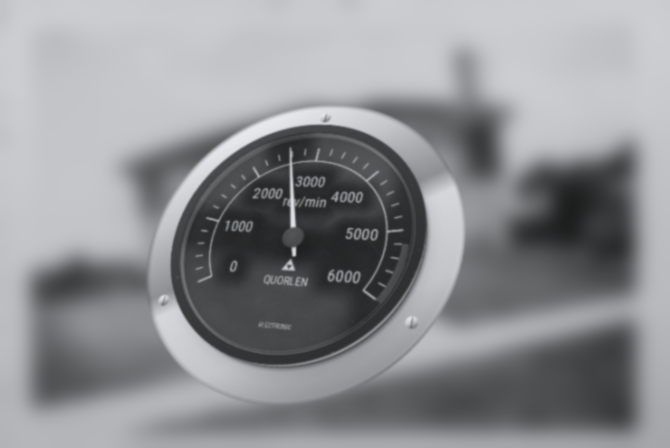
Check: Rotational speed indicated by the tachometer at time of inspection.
2600 rpm
